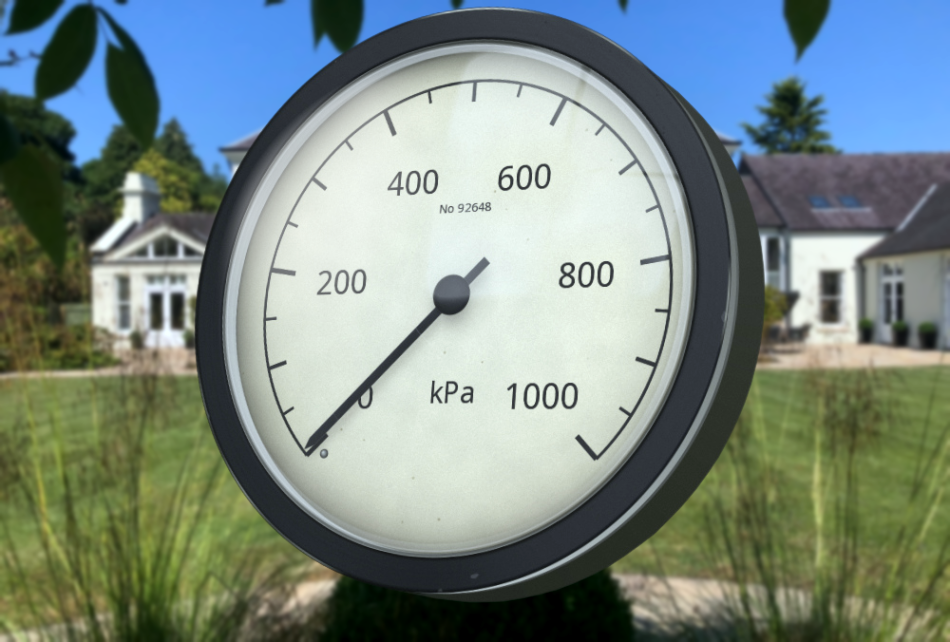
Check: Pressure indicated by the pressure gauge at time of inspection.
0 kPa
